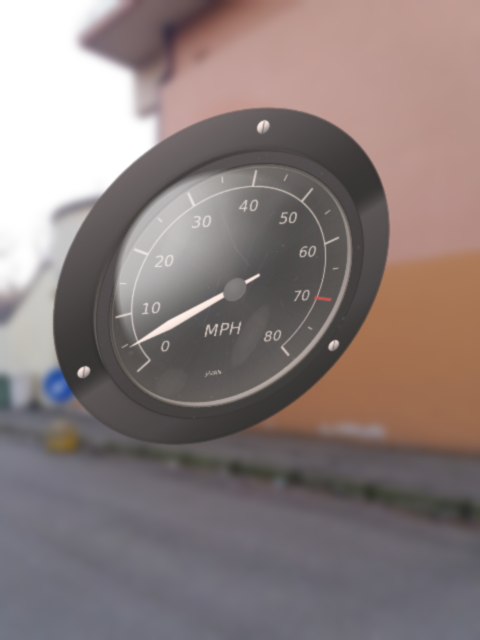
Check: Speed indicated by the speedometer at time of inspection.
5 mph
